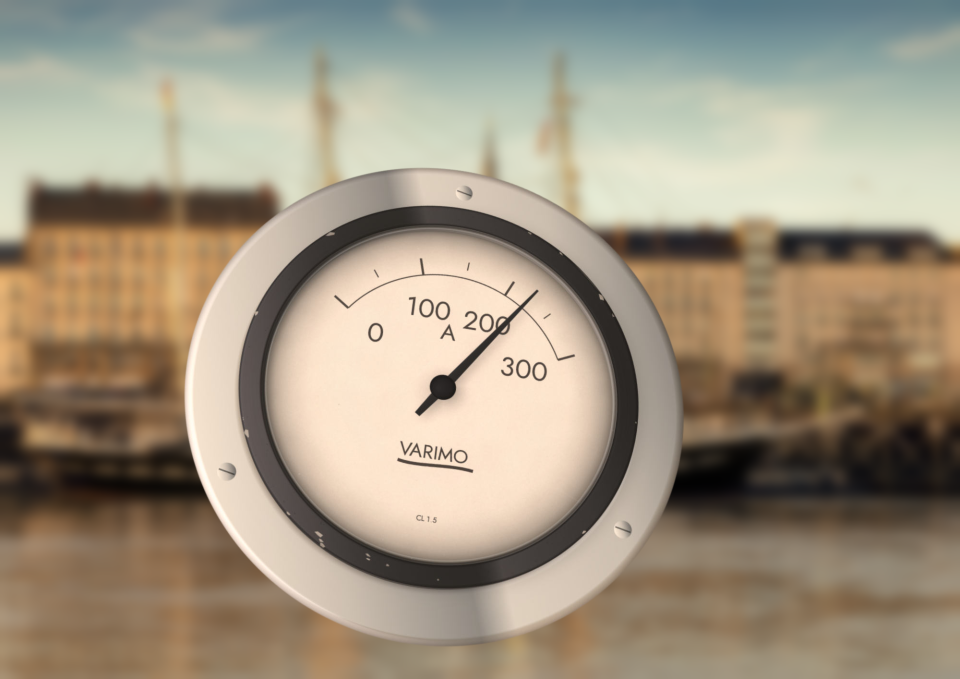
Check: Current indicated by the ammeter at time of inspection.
225 A
